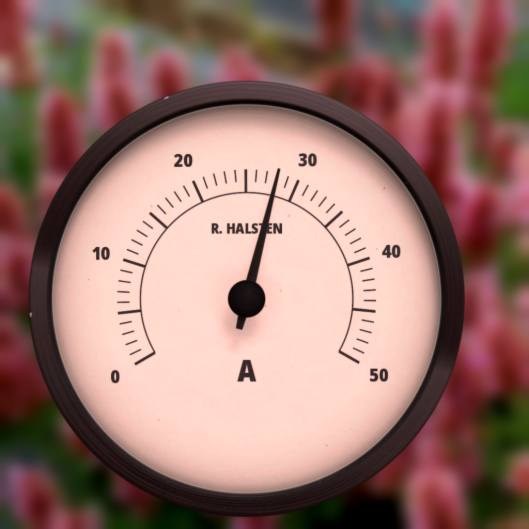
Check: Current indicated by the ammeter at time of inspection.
28 A
